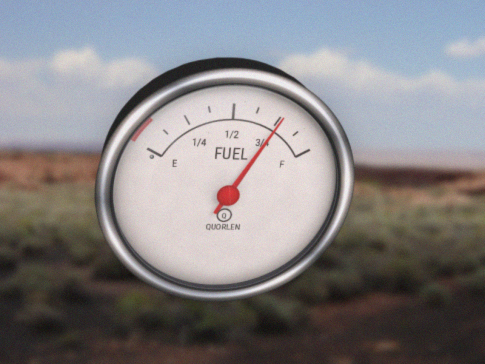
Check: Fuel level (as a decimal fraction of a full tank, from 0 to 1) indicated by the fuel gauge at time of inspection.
0.75
